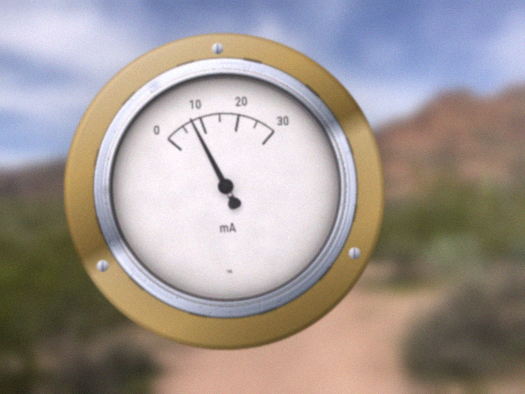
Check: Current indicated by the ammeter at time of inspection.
7.5 mA
